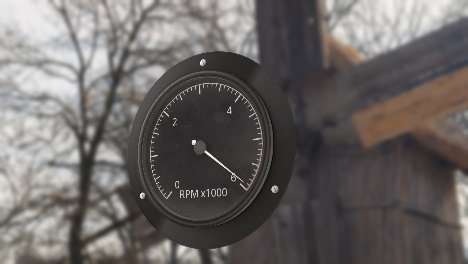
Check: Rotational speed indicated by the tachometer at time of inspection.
5900 rpm
